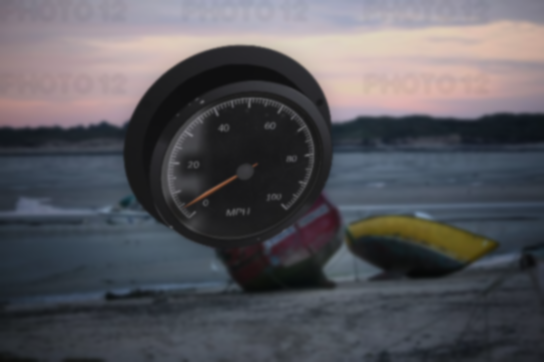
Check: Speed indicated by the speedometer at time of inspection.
5 mph
